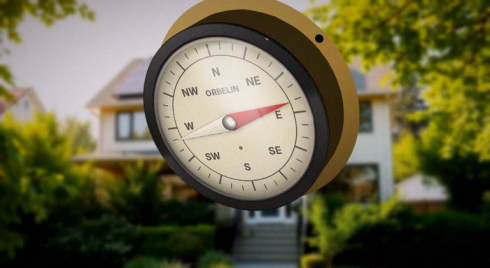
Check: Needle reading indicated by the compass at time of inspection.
80 °
